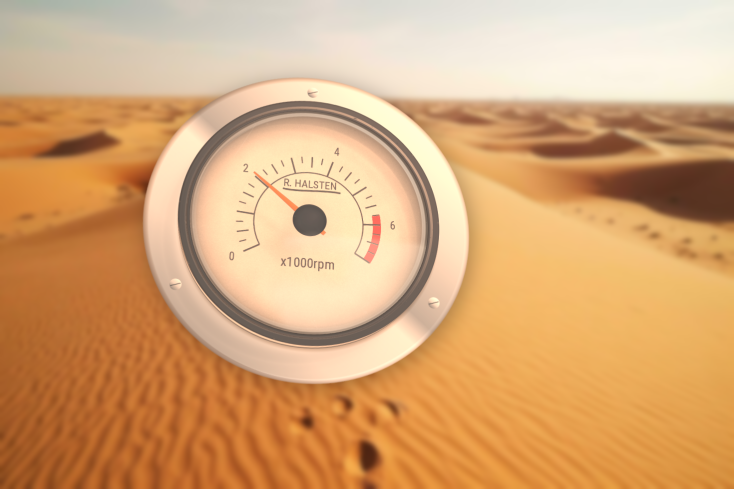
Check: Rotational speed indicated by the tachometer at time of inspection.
2000 rpm
